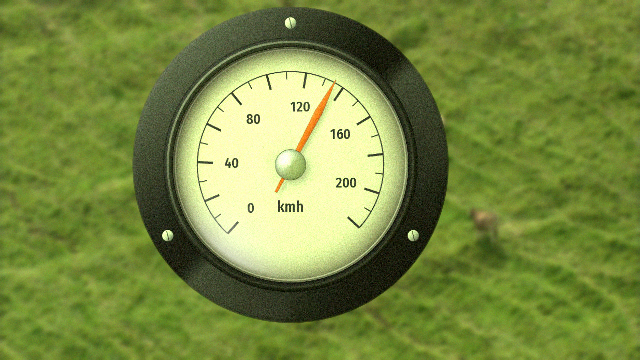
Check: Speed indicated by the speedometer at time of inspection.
135 km/h
